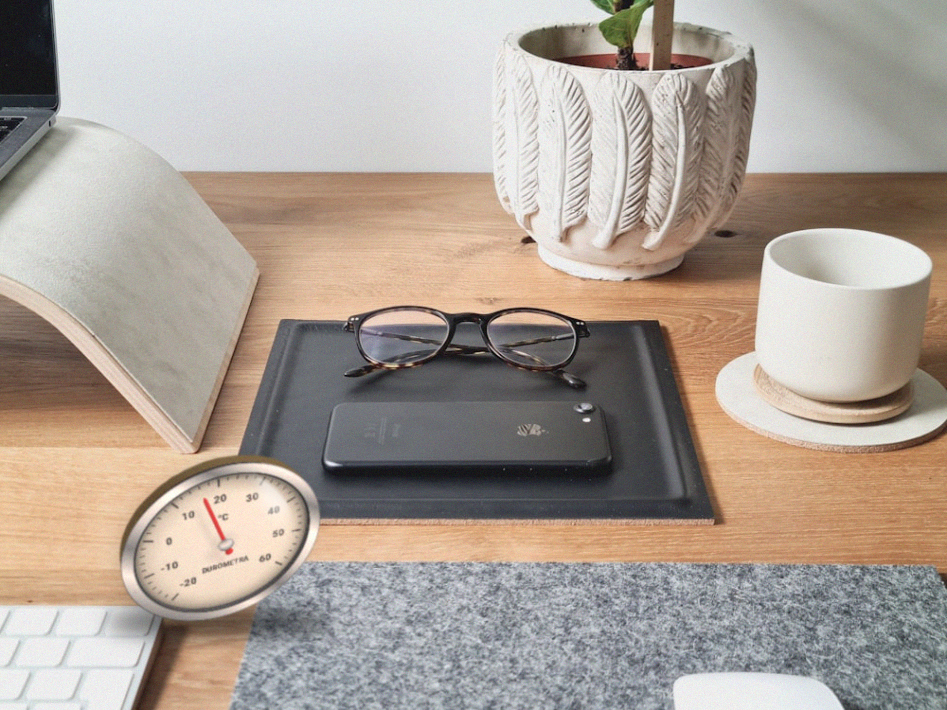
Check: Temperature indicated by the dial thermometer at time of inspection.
16 °C
